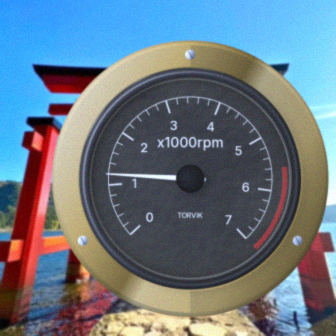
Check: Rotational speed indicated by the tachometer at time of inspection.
1200 rpm
